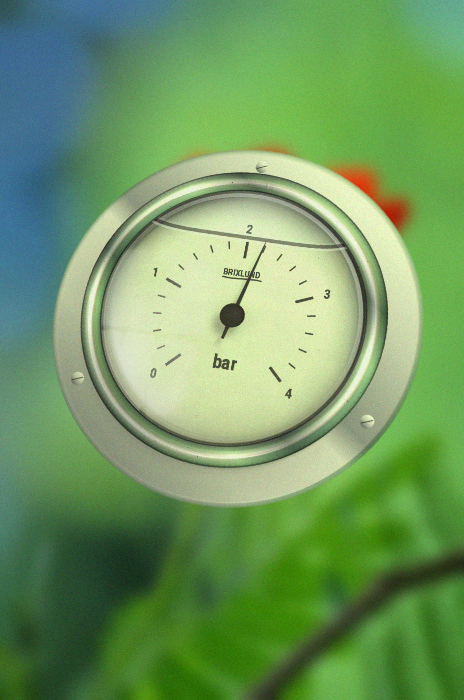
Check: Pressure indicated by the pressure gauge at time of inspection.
2.2 bar
